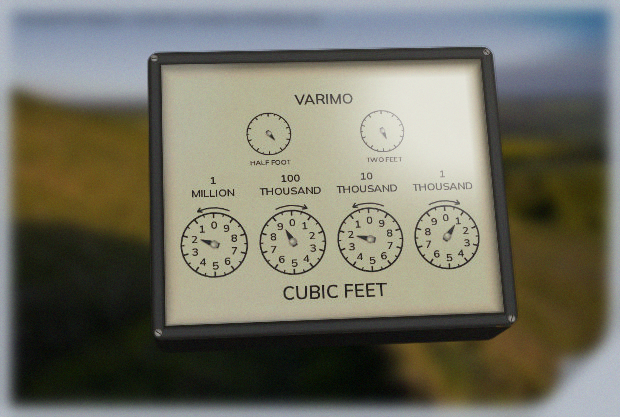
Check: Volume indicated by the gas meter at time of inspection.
192100 ft³
